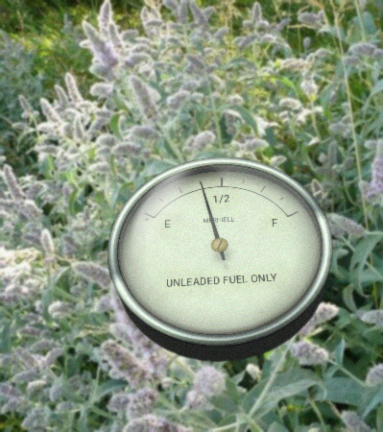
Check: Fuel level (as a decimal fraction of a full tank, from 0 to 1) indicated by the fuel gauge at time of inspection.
0.375
